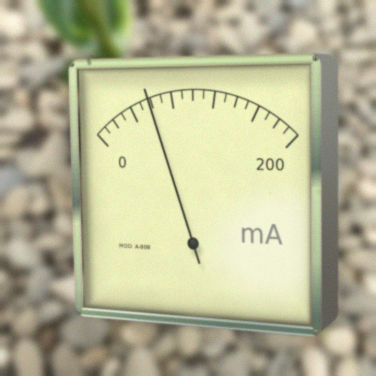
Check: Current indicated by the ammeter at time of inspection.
60 mA
